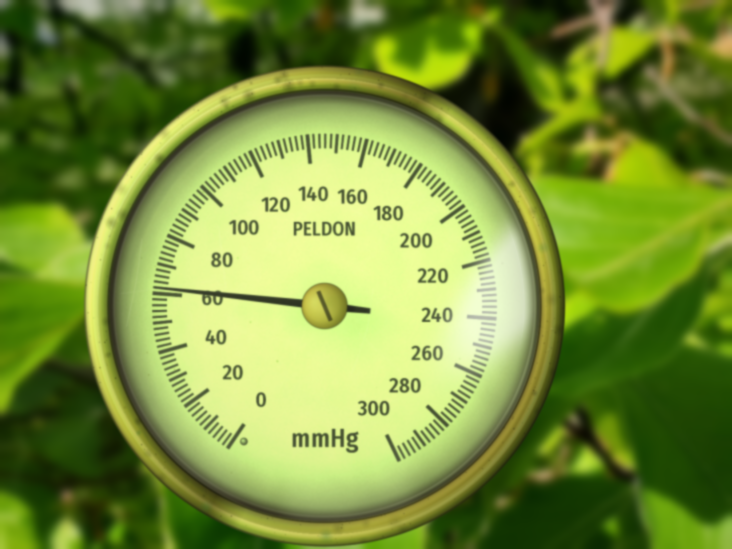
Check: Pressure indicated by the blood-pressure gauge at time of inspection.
62 mmHg
